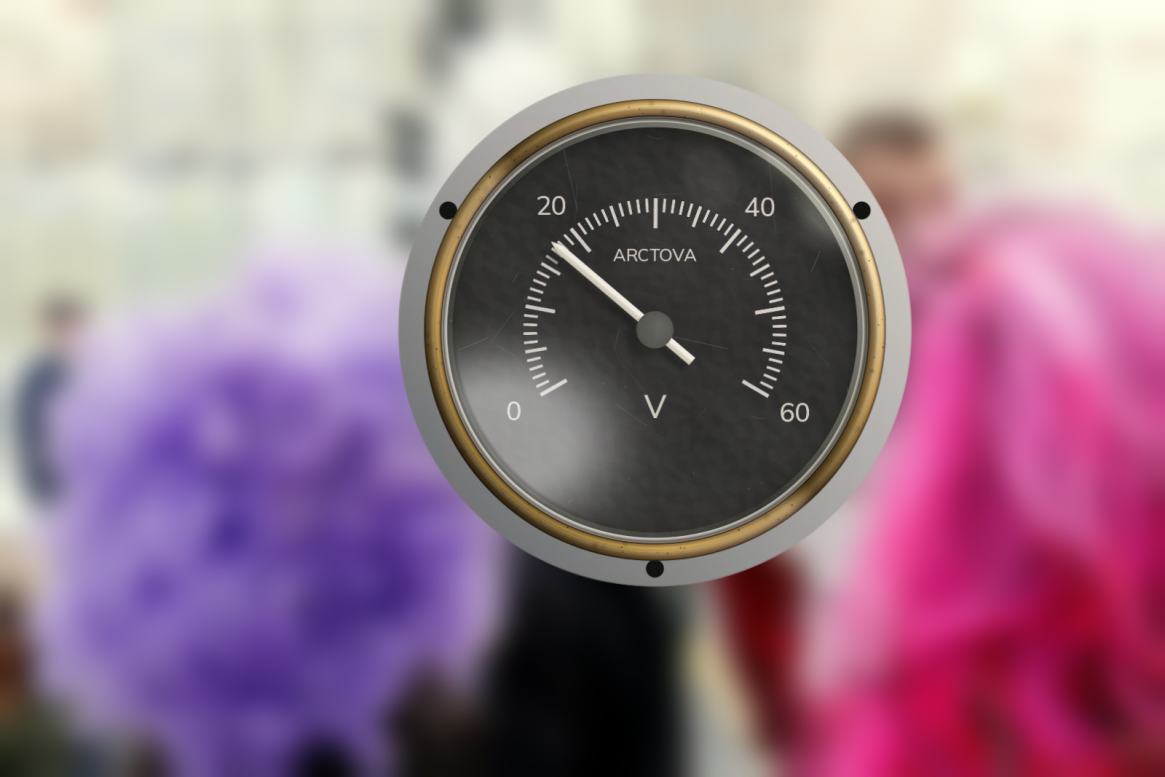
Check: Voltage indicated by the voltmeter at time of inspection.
17.5 V
